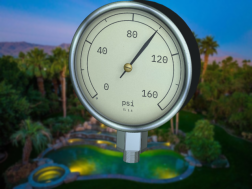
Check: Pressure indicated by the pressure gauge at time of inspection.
100 psi
